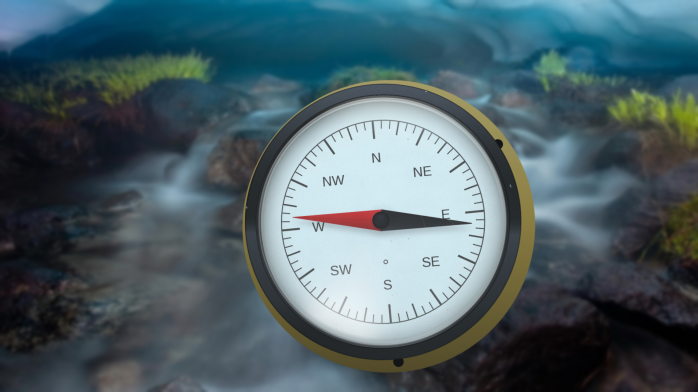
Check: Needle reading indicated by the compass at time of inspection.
277.5 °
